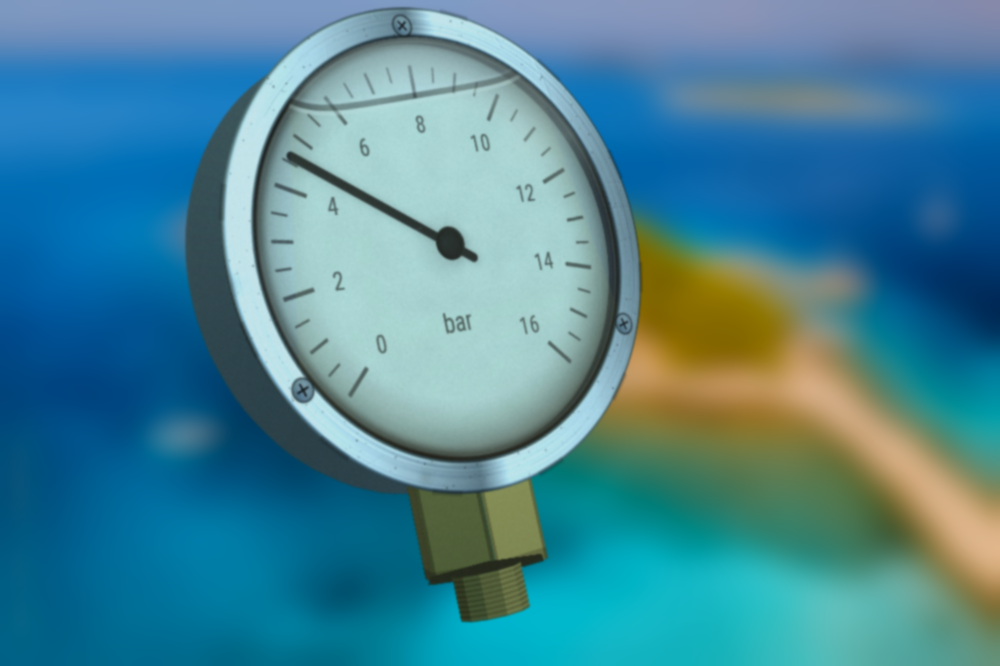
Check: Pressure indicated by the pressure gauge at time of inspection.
4.5 bar
